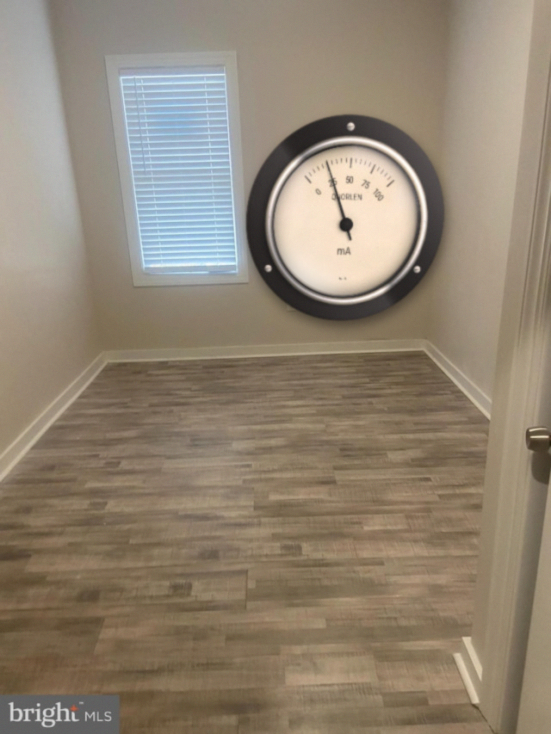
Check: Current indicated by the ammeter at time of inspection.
25 mA
